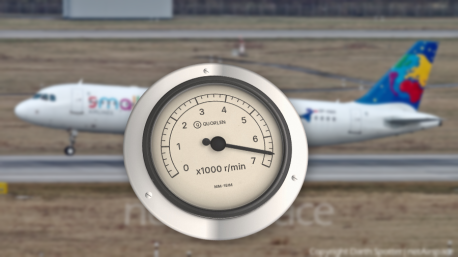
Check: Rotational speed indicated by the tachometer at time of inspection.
6600 rpm
